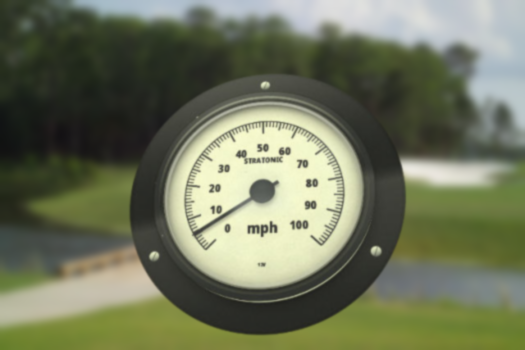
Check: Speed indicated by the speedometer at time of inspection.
5 mph
